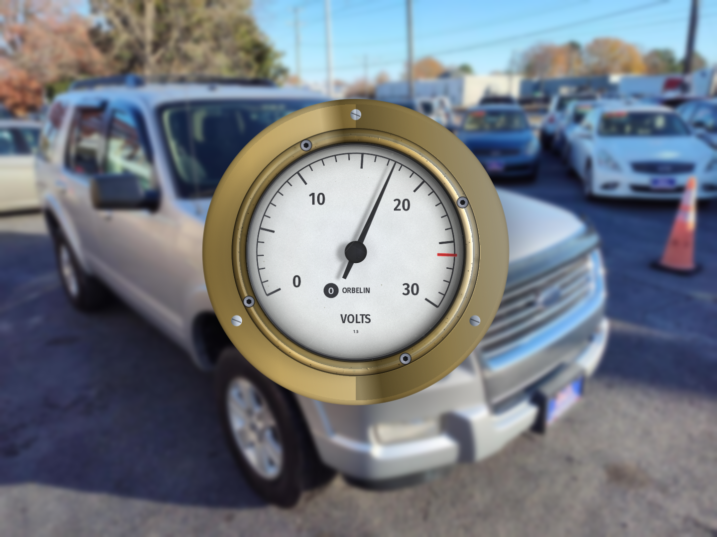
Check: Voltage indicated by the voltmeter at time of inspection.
17.5 V
